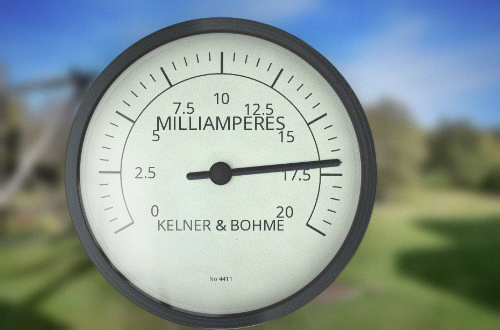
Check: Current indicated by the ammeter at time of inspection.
17 mA
